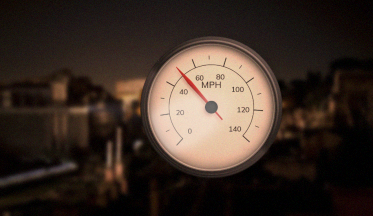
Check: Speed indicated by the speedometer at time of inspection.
50 mph
